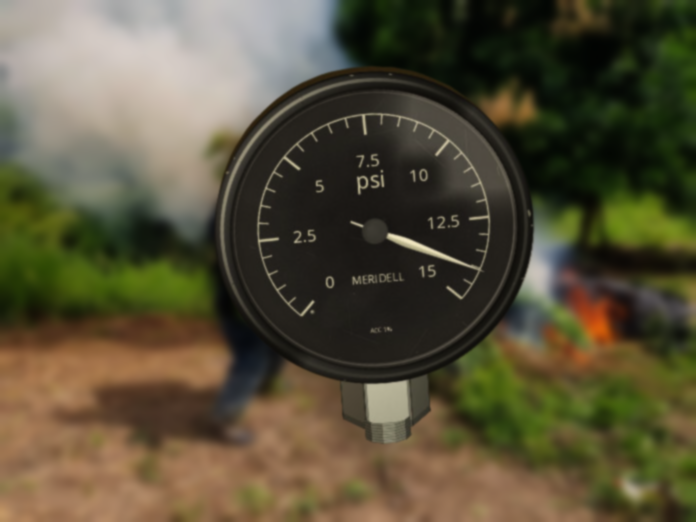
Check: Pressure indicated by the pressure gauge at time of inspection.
14 psi
